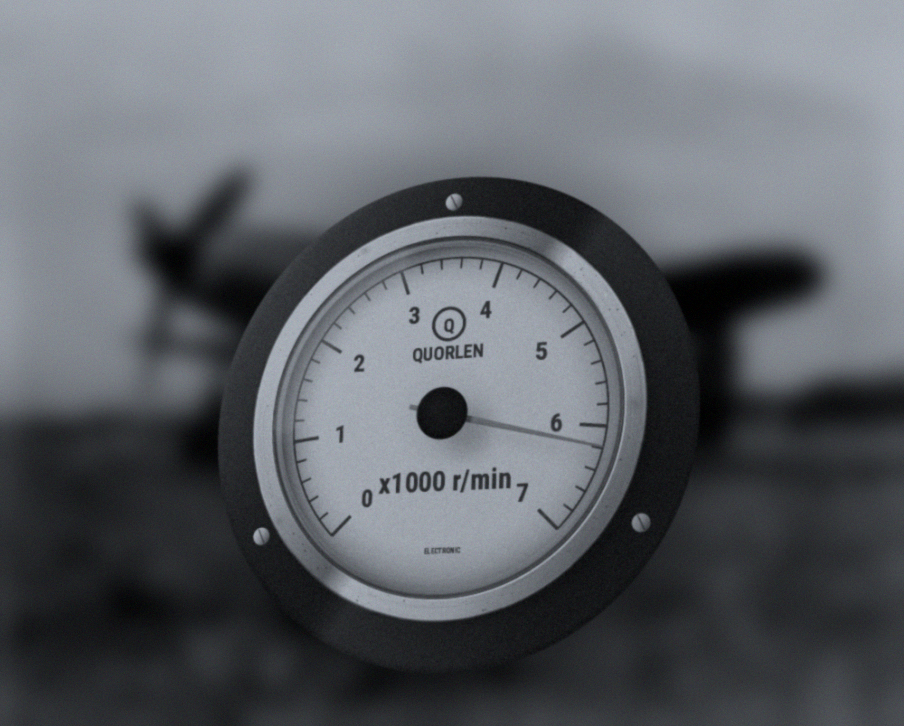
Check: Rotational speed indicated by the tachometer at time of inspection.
6200 rpm
